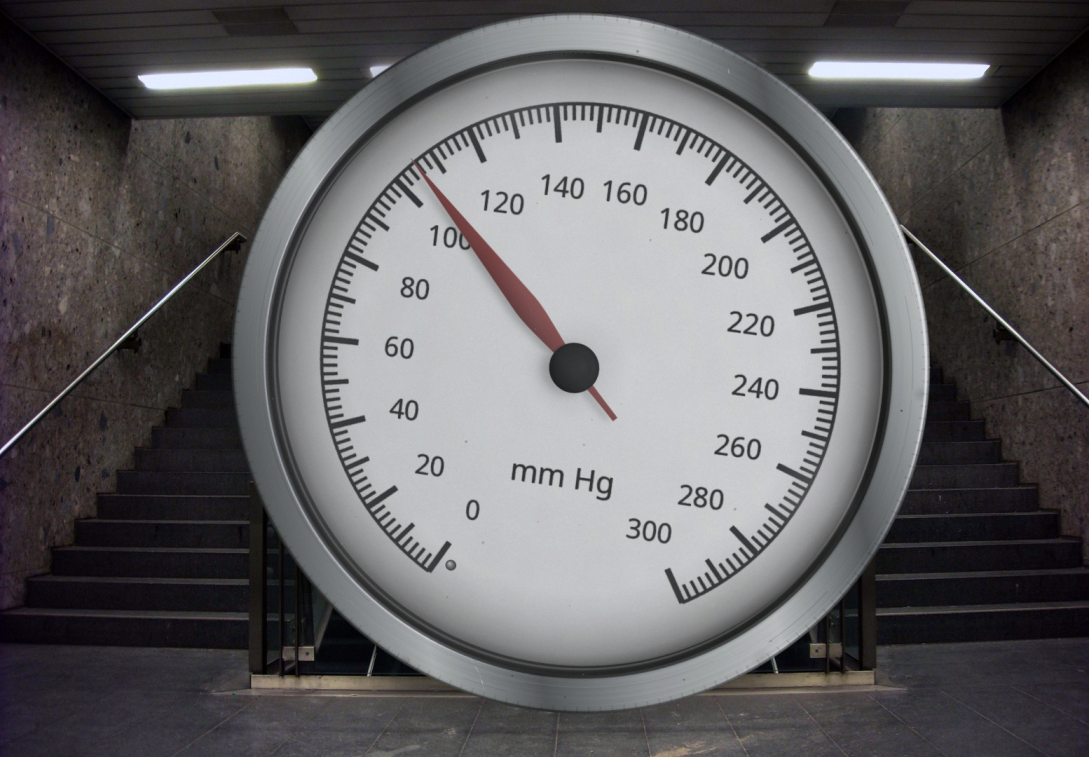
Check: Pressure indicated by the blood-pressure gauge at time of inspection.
106 mmHg
